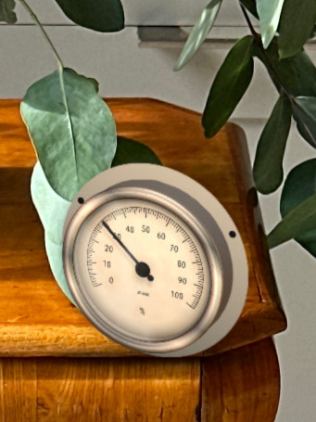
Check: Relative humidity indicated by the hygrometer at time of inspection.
30 %
